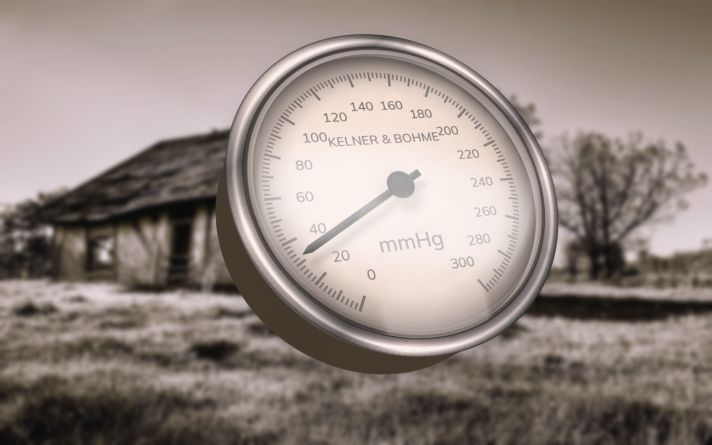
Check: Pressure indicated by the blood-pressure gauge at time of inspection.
32 mmHg
